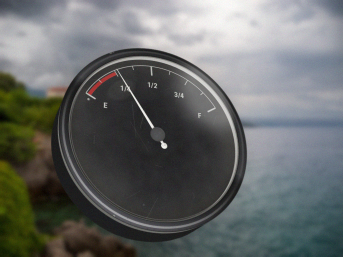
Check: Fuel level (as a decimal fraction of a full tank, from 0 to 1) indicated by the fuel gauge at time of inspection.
0.25
